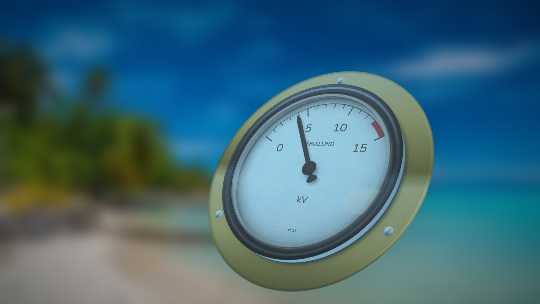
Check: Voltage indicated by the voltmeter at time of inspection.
4 kV
